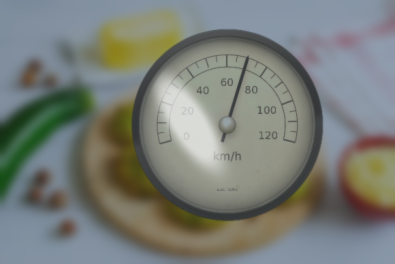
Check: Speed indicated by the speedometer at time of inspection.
70 km/h
